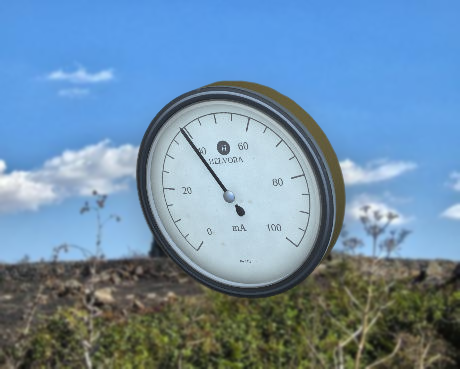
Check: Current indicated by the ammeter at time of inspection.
40 mA
